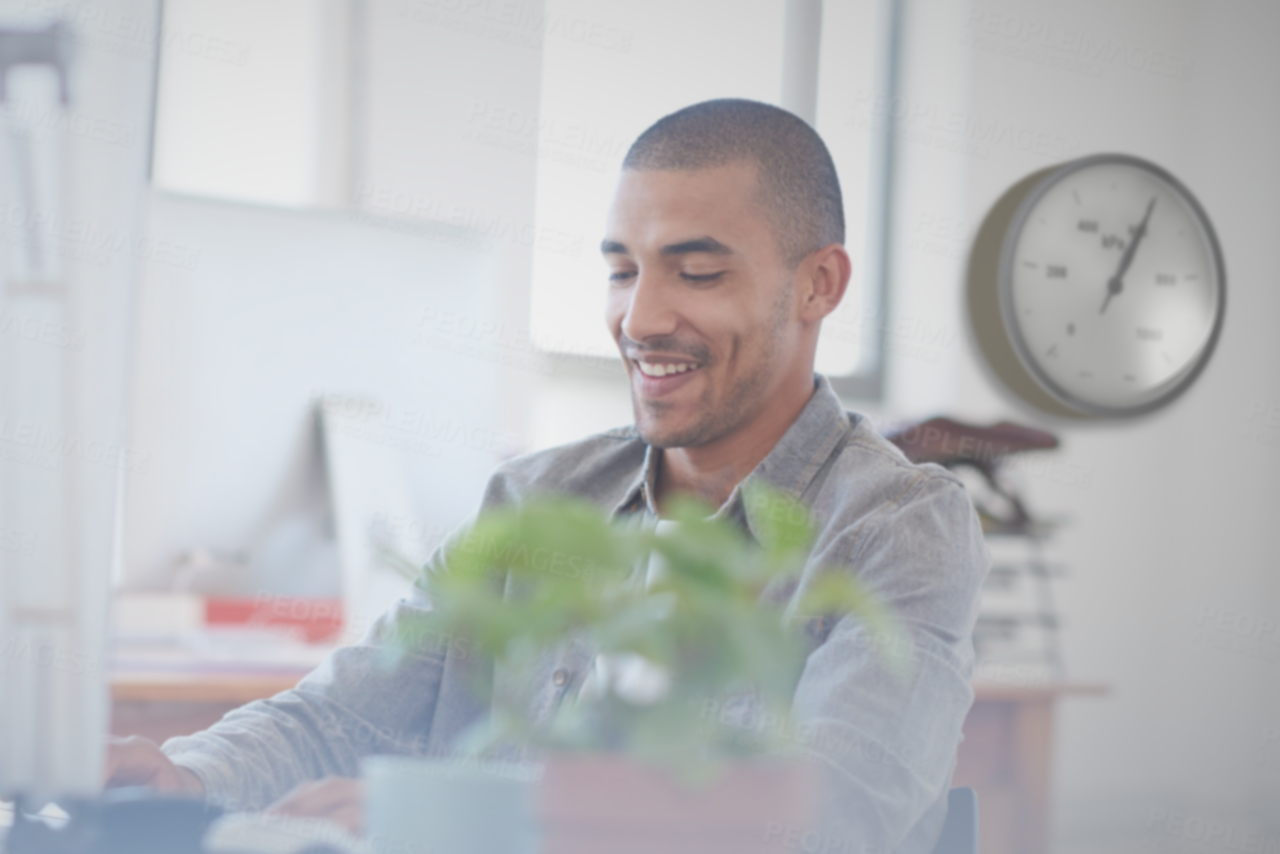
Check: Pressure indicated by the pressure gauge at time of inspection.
600 kPa
